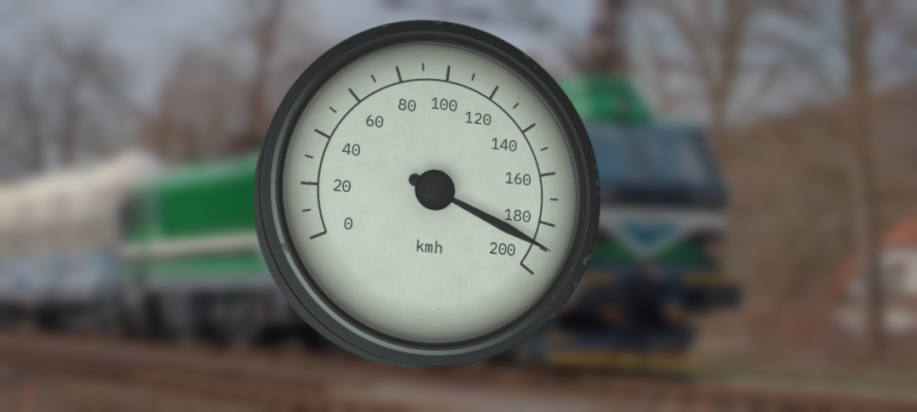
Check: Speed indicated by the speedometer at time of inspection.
190 km/h
